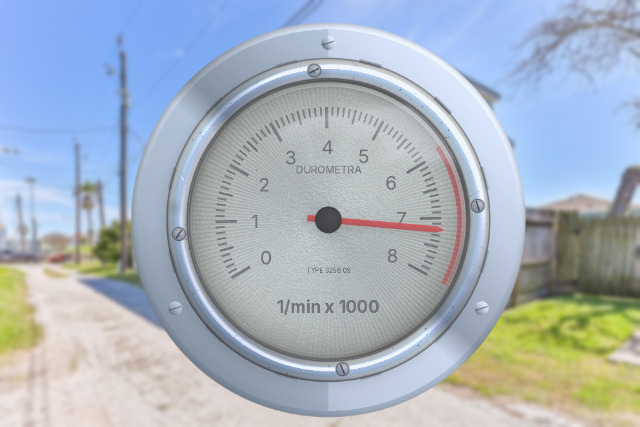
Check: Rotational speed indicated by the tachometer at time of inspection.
7200 rpm
